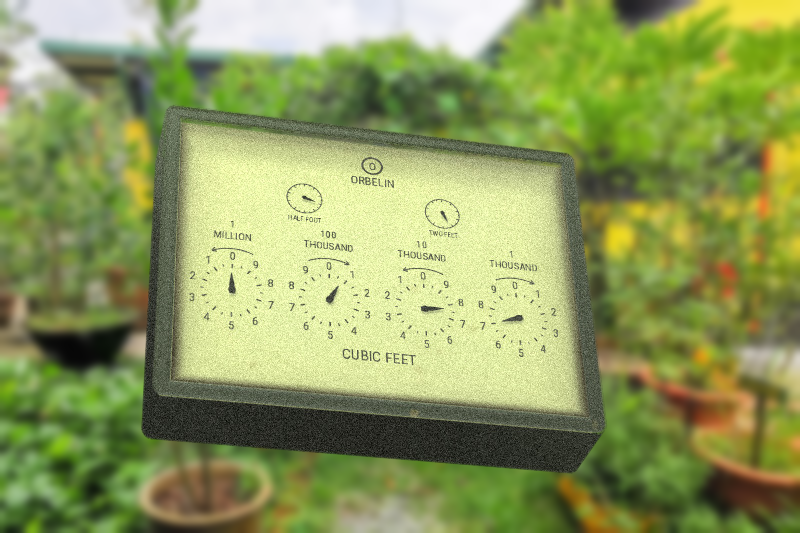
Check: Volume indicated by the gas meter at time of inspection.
7700 ft³
